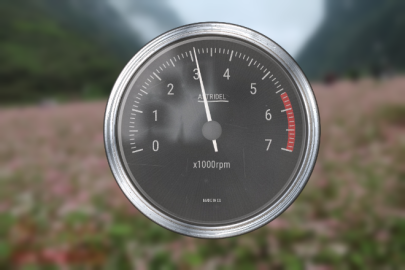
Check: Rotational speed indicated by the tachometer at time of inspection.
3100 rpm
